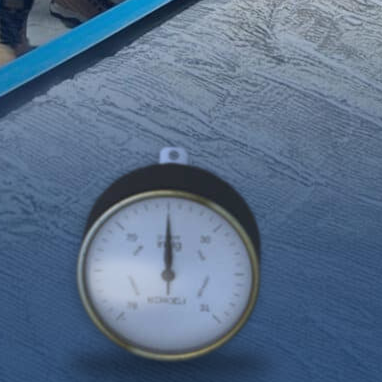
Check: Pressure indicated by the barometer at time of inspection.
29.5 inHg
